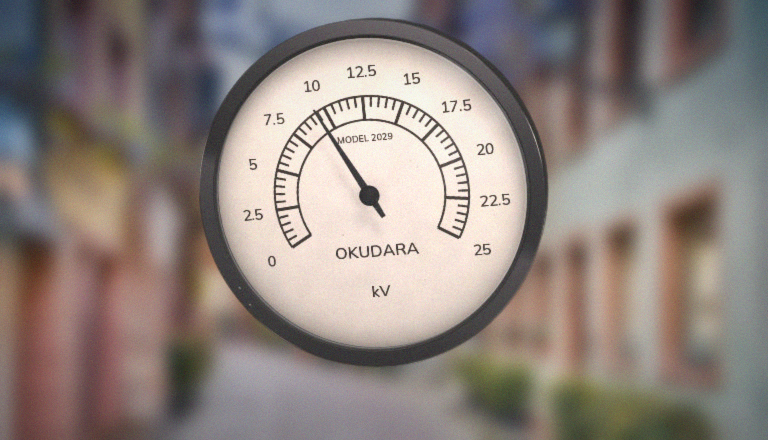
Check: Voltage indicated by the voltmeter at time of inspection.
9.5 kV
